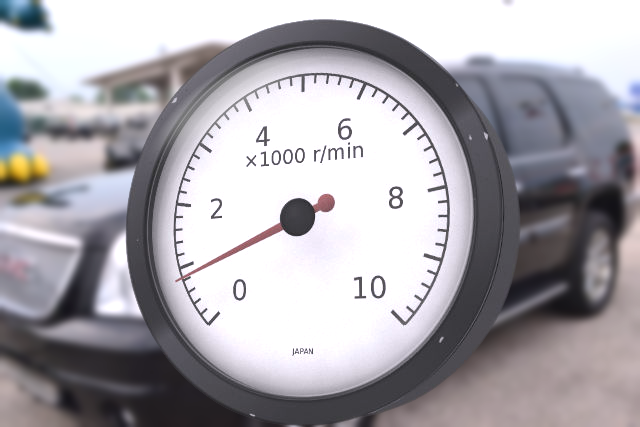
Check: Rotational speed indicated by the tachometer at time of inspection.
800 rpm
